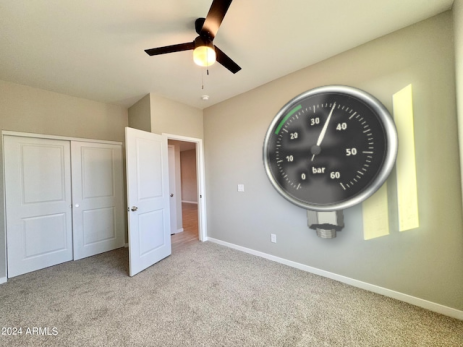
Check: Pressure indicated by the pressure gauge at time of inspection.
35 bar
